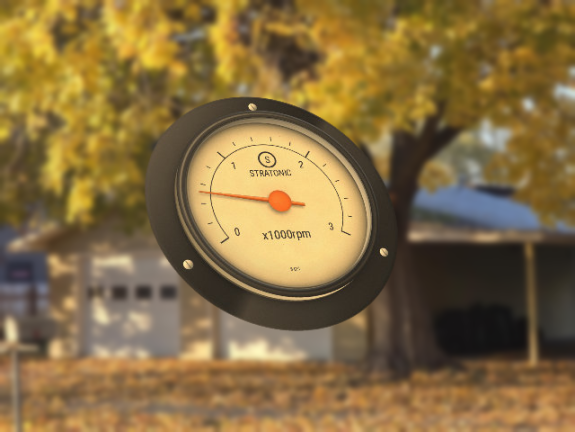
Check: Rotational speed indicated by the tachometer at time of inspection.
500 rpm
